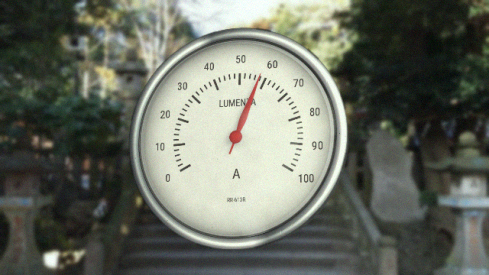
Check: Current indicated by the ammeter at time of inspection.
58 A
